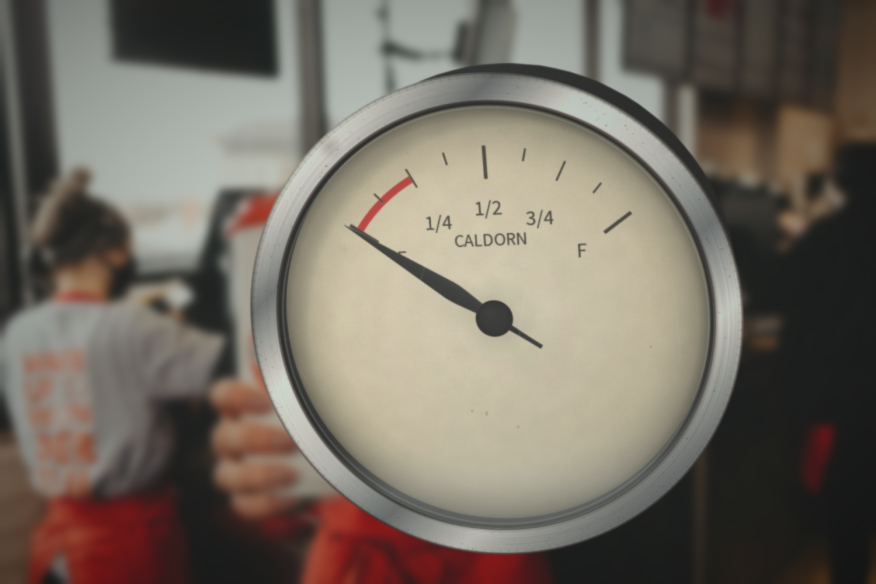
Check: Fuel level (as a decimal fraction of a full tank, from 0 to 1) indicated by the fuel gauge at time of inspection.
0
